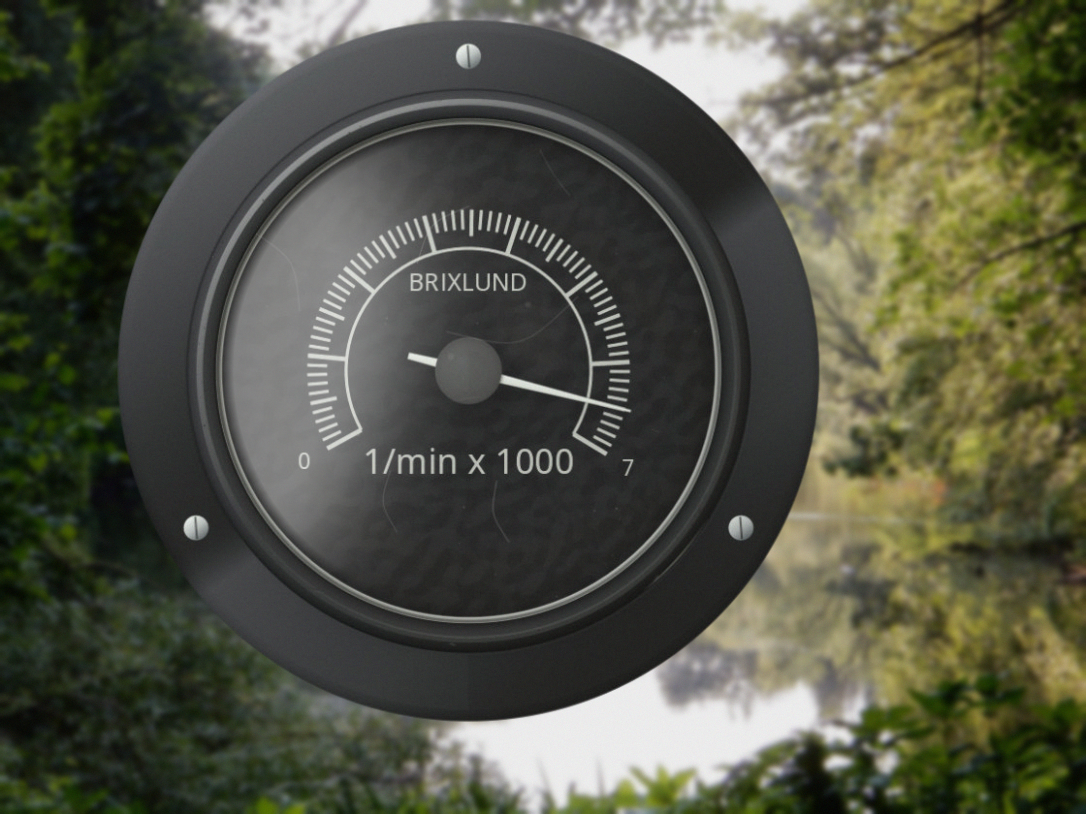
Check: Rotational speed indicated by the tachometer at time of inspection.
6500 rpm
